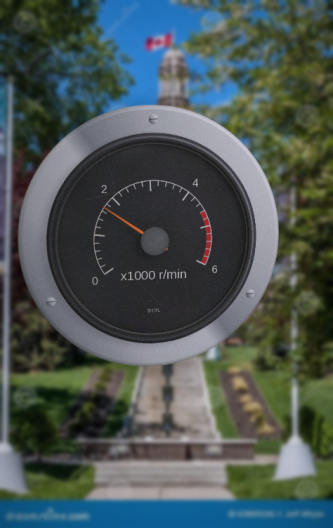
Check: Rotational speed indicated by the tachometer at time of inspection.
1700 rpm
